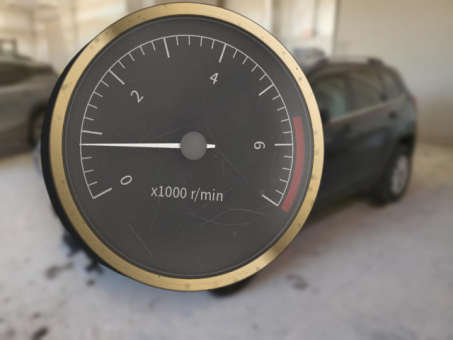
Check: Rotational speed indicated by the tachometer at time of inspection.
800 rpm
